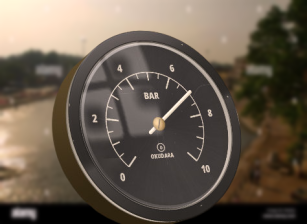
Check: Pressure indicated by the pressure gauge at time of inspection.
7 bar
